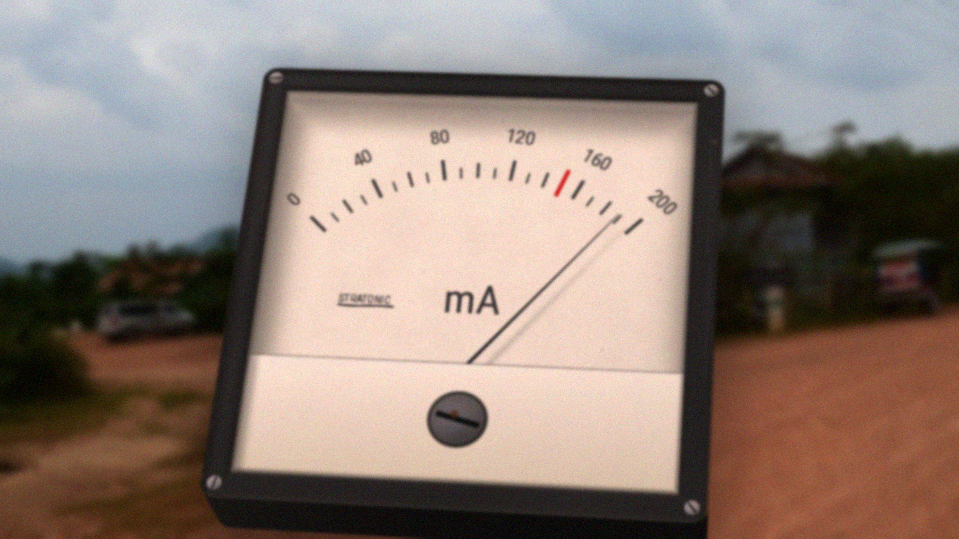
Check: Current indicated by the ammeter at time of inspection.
190 mA
